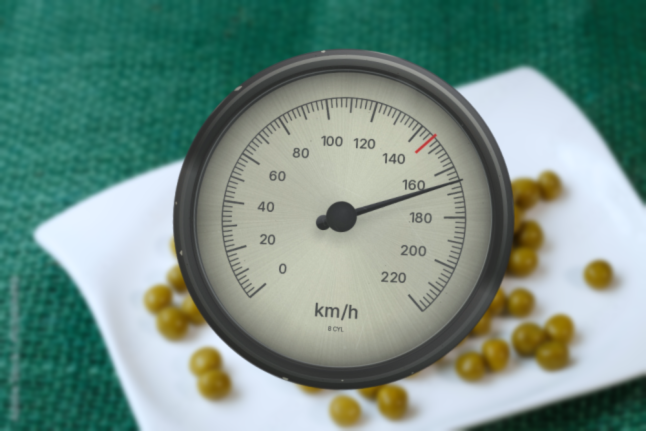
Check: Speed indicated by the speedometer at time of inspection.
166 km/h
